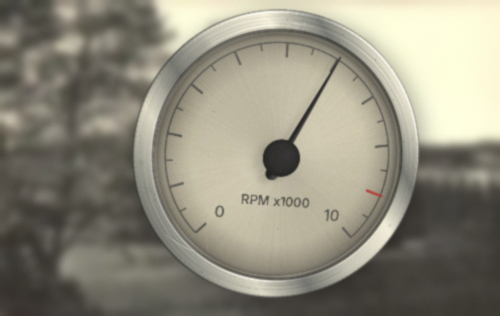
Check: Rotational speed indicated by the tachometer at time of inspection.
6000 rpm
